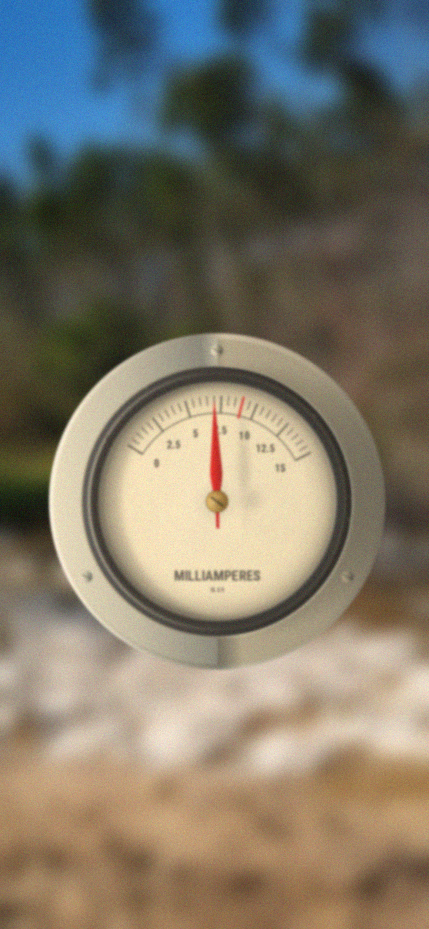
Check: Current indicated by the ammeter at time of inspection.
7 mA
